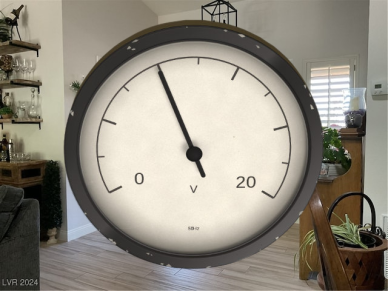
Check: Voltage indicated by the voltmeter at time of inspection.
8 V
